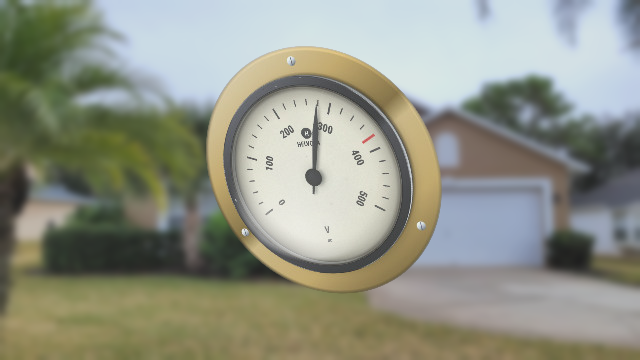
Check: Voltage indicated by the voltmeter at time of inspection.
280 V
